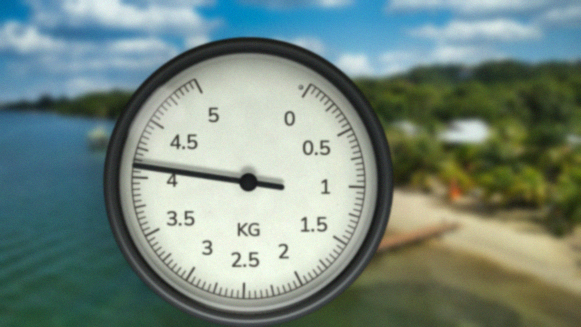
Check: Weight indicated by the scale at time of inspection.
4.1 kg
